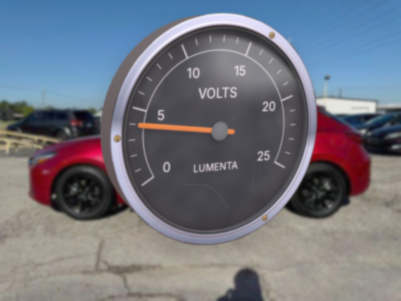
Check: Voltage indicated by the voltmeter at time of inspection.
4 V
